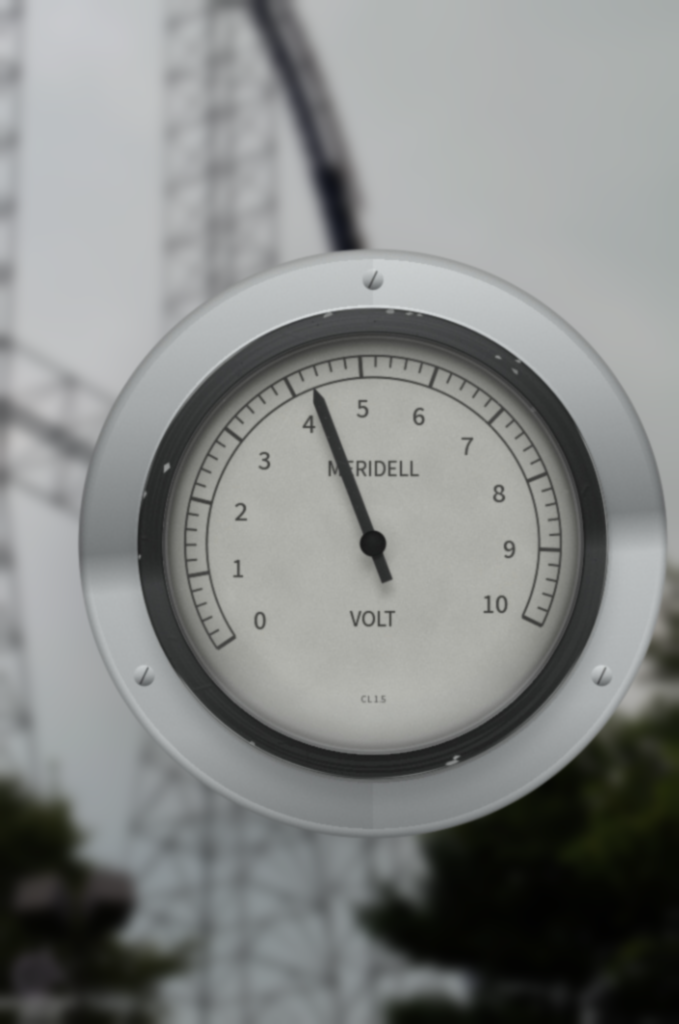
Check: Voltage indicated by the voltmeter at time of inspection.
4.3 V
